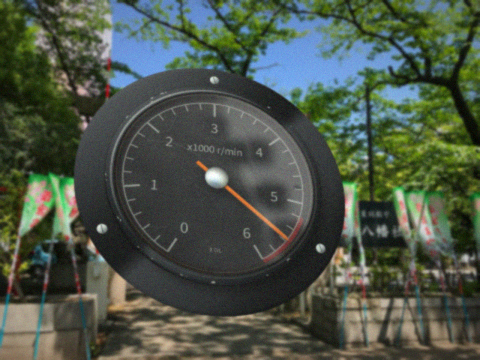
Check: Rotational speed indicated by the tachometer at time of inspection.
5600 rpm
